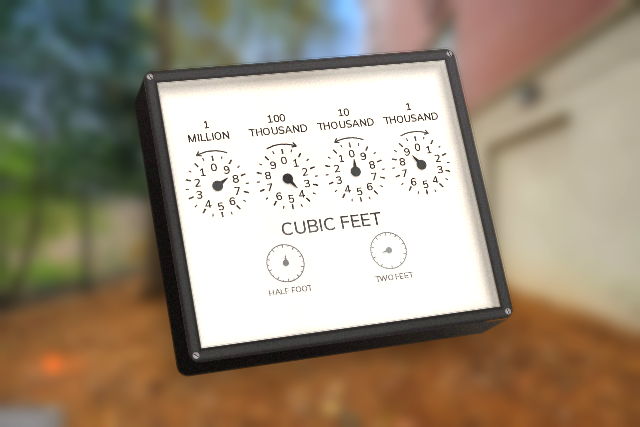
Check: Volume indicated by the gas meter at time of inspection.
839900 ft³
